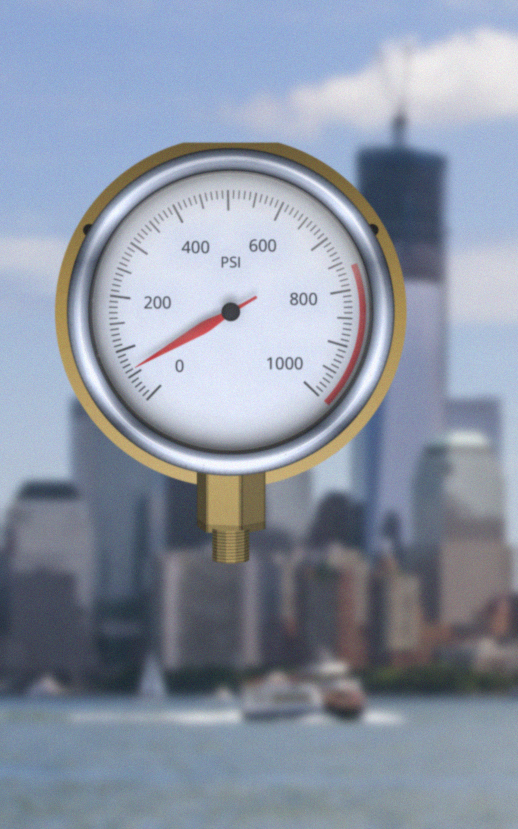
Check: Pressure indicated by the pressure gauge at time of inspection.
60 psi
